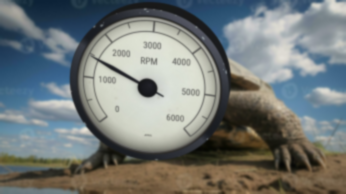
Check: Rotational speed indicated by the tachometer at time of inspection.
1500 rpm
